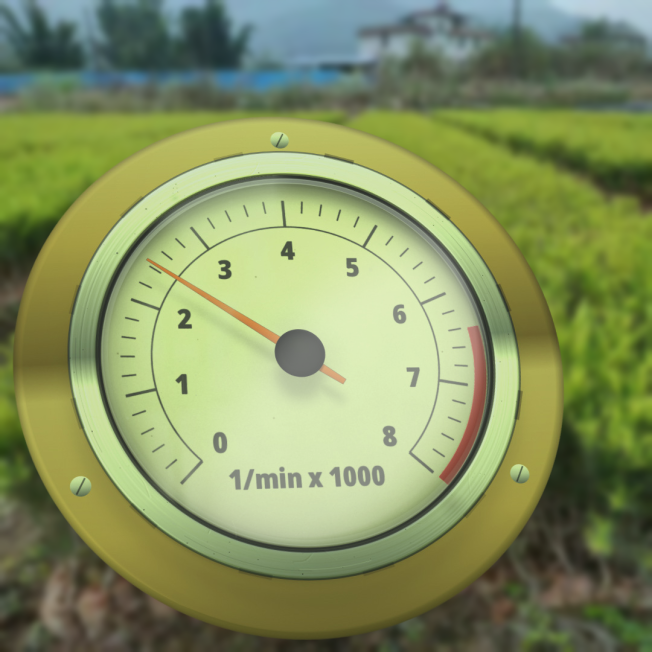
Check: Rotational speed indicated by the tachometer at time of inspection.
2400 rpm
